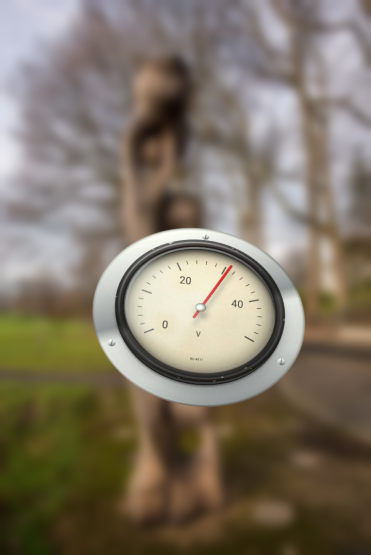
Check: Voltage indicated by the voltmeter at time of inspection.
31 V
